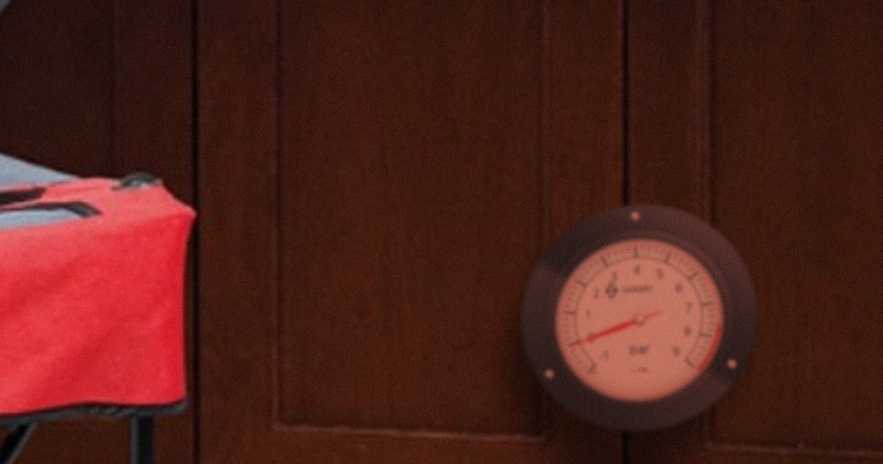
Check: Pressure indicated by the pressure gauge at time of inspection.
0 bar
